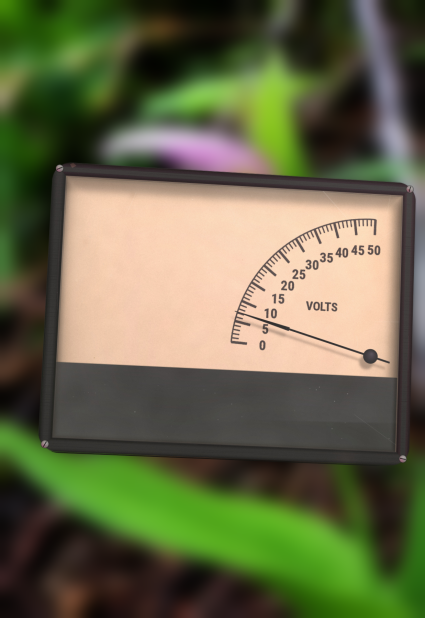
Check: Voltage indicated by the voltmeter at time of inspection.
7 V
